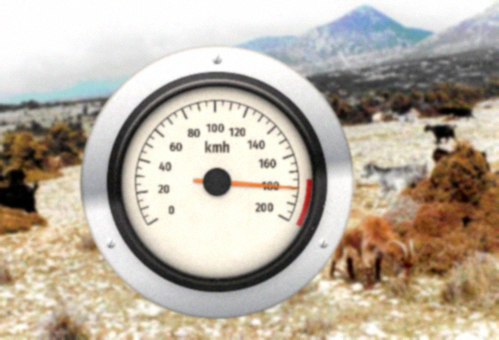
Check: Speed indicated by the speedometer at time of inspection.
180 km/h
